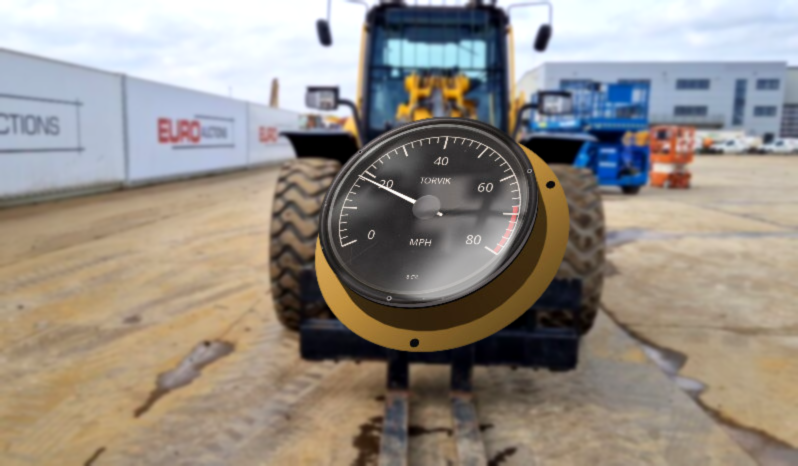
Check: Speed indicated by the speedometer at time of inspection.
18 mph
